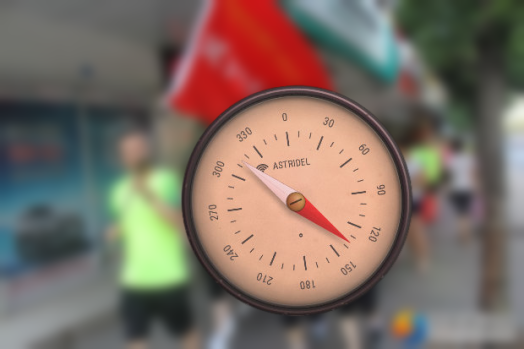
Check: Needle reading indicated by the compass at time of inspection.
135 °
